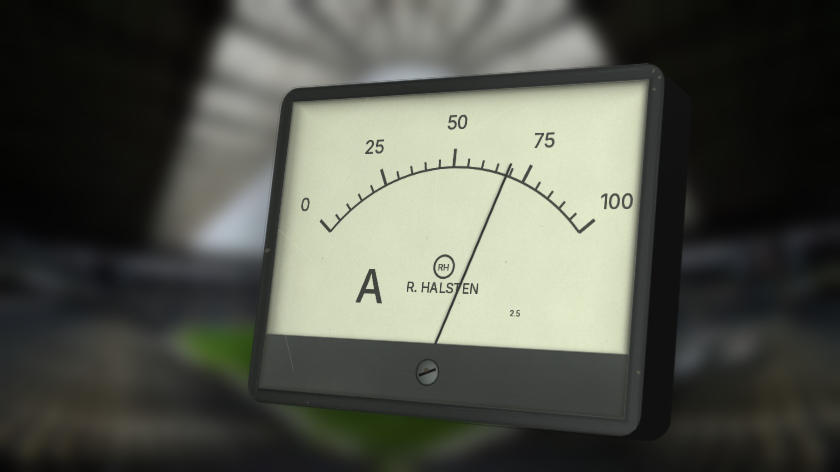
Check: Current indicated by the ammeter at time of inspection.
70 A
